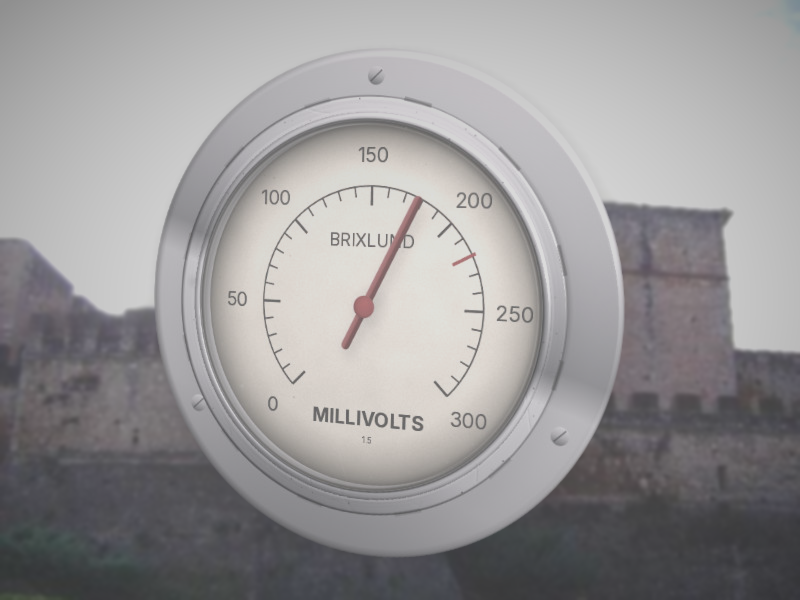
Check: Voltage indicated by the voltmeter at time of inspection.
180 mV
